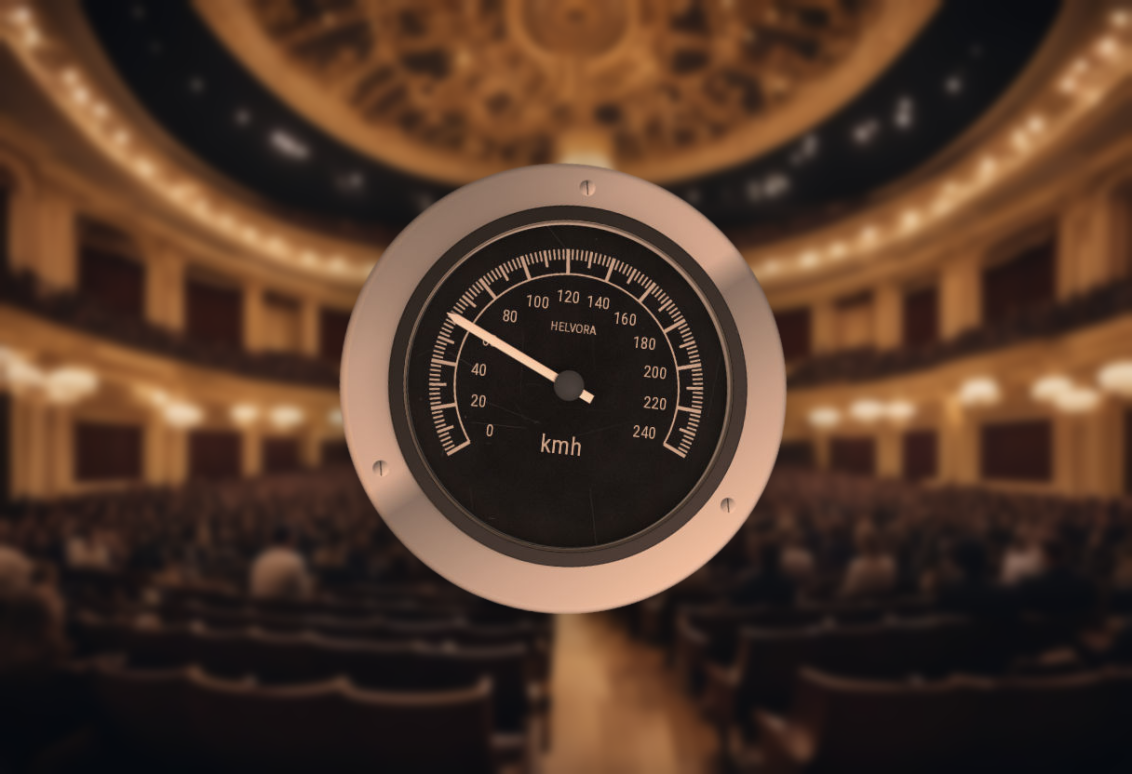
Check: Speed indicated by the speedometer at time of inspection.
60 km/h
